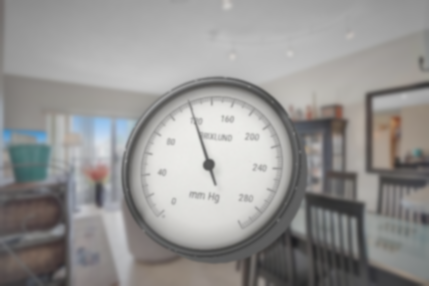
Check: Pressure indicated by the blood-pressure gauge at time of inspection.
120 mmHg
